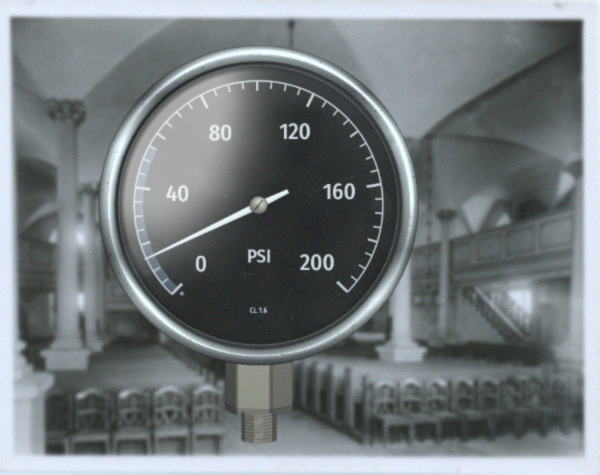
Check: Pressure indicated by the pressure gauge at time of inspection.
15 psi
